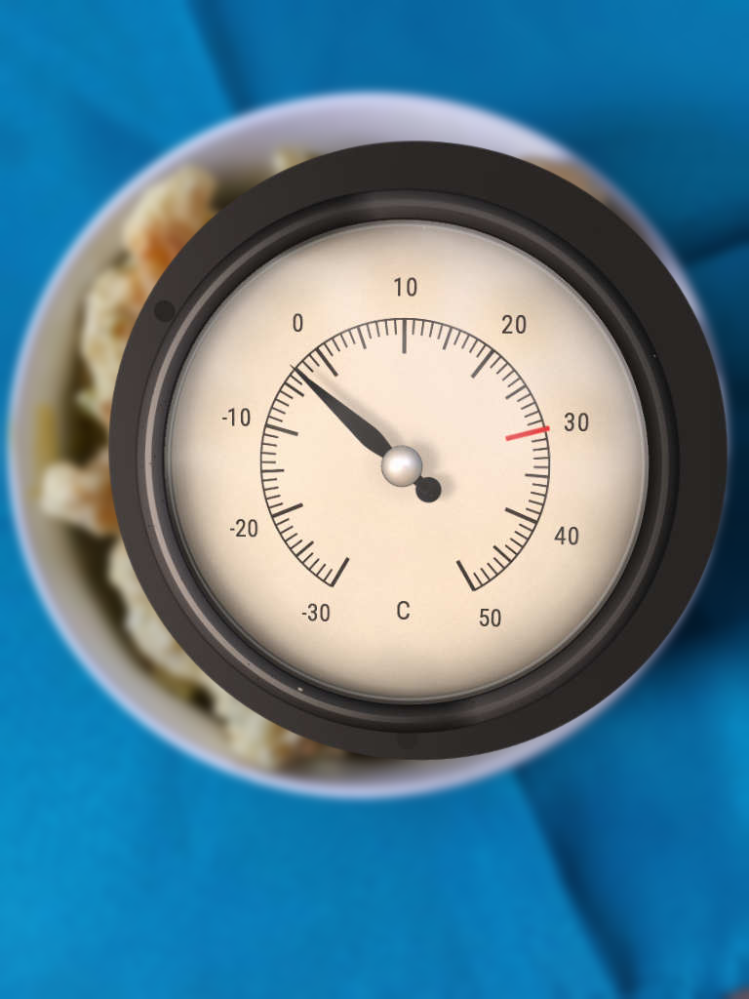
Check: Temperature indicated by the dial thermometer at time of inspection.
-3 °C
